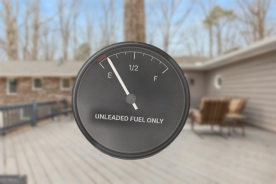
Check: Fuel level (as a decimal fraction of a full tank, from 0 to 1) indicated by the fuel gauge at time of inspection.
0.125
